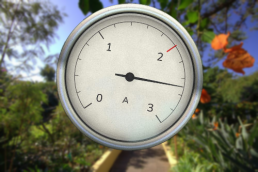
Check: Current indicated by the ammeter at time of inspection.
2.5 A
